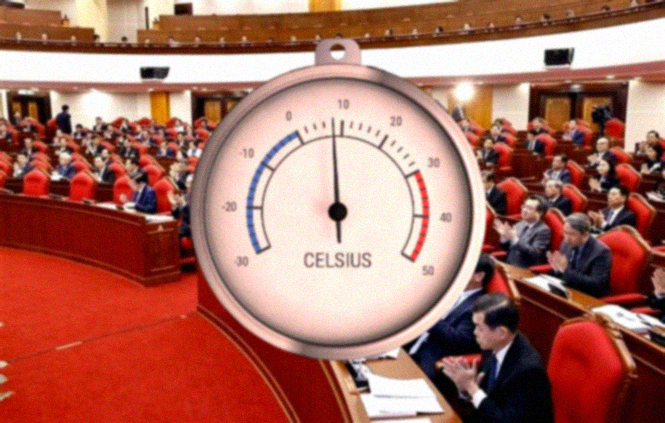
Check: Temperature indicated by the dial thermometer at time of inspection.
8 °C
